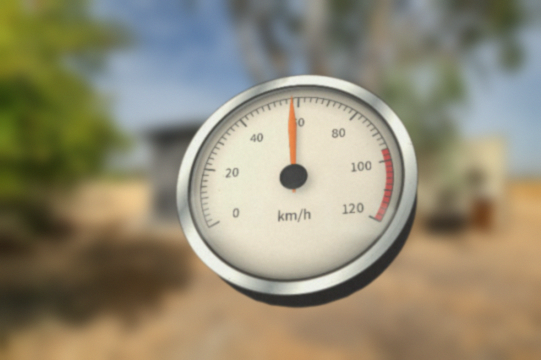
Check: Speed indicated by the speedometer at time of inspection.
58 km/h
